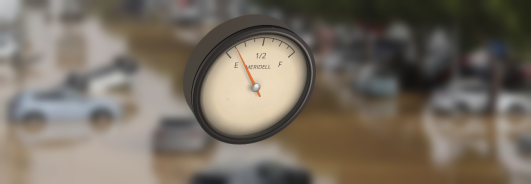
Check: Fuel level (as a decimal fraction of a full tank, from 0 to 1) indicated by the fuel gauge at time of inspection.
0.125
